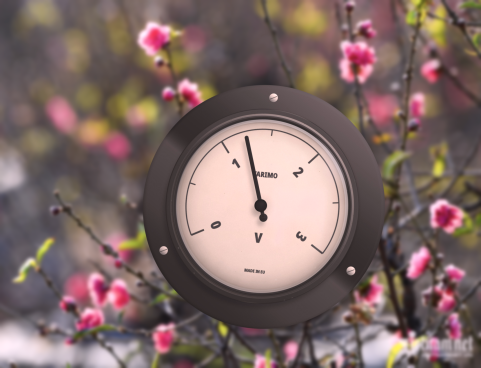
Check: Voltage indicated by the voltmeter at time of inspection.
1.25 V
